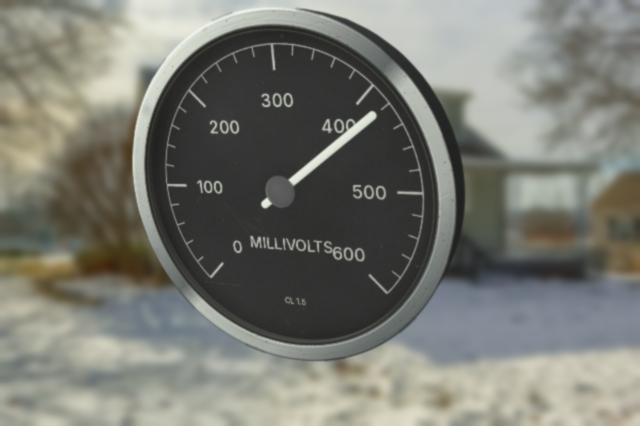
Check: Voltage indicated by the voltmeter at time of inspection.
420 mV
